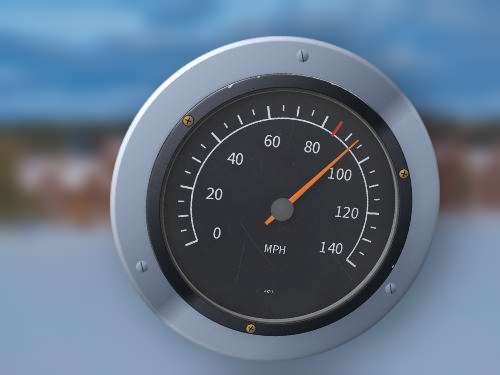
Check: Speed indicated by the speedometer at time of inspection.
92.5 mph
